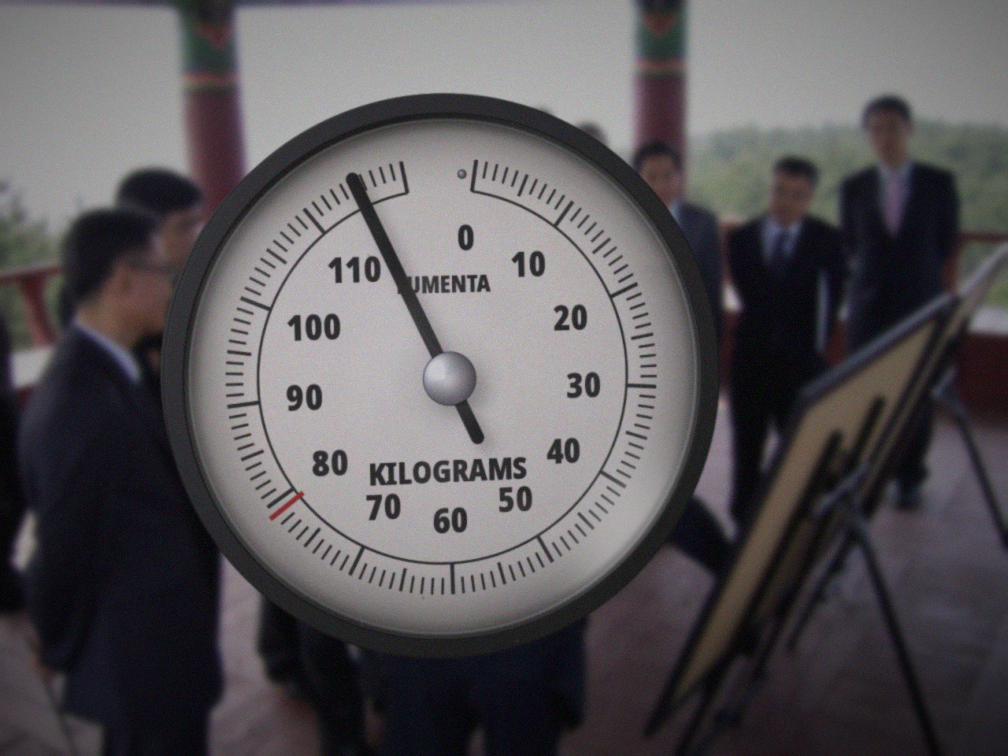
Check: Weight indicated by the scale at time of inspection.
115 kg
